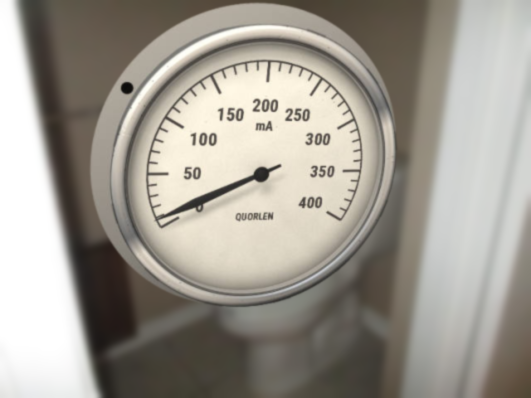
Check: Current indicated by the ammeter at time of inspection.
10 mA
